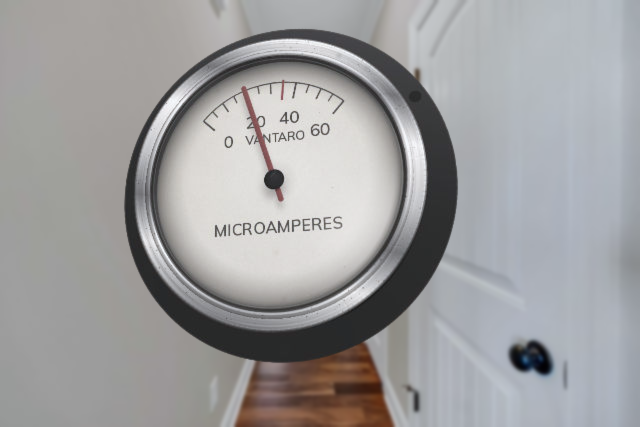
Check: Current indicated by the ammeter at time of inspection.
20 µA
